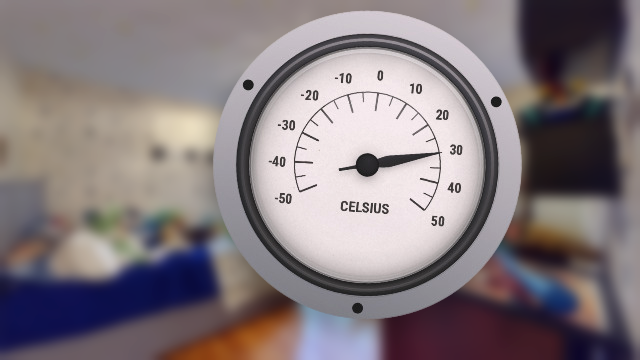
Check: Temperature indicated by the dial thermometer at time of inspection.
30 °C
